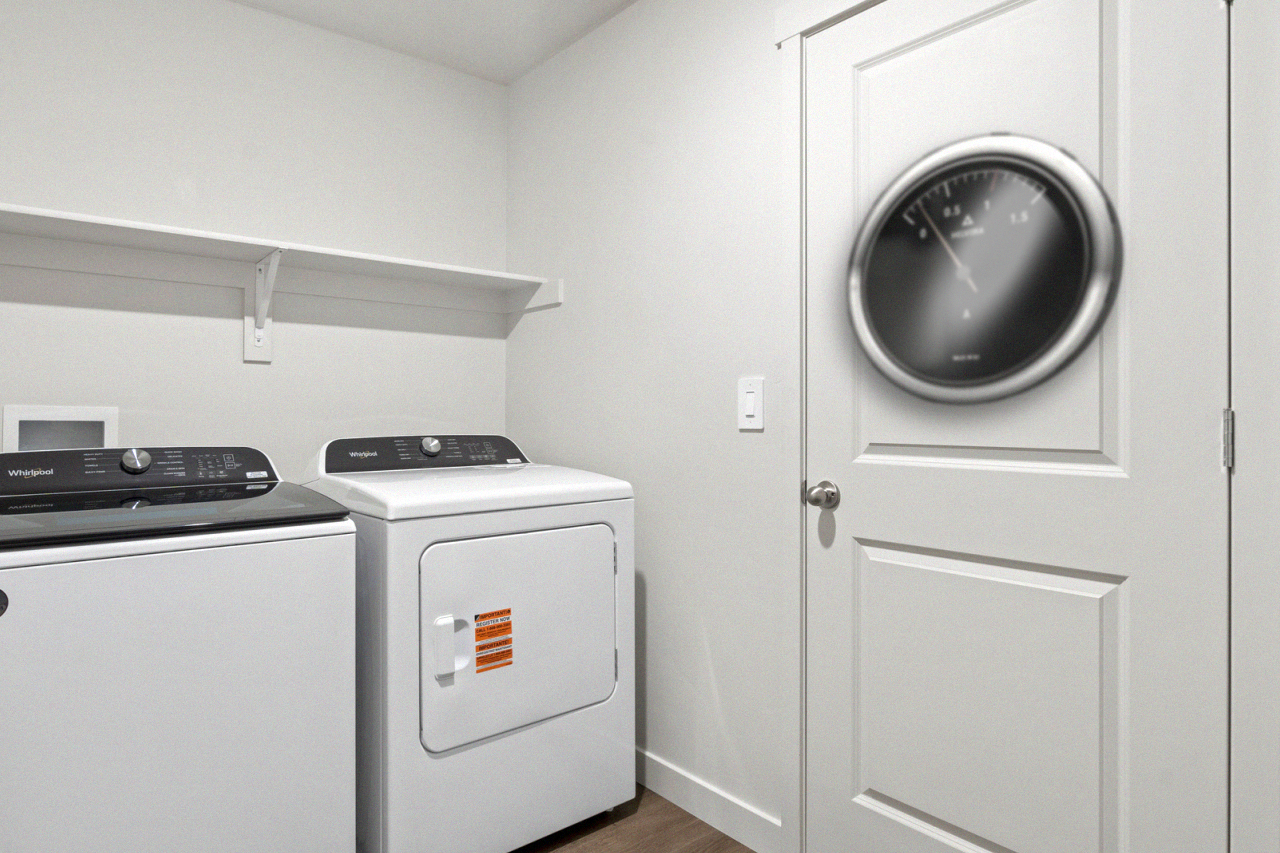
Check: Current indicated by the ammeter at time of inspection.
0.2 A
